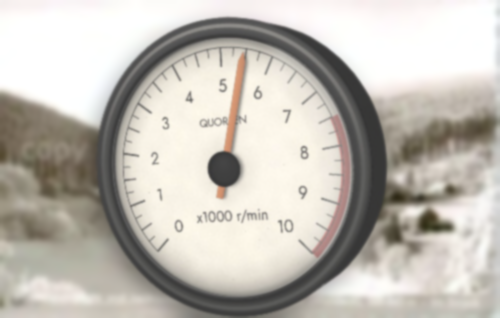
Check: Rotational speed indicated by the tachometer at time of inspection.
5500 rpm
